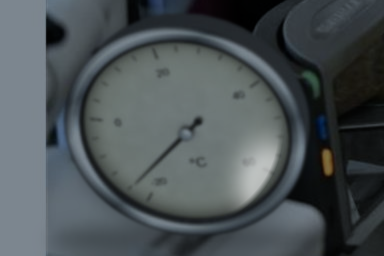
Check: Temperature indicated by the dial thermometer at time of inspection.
-16 °C
